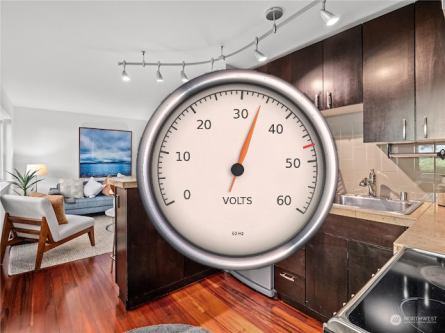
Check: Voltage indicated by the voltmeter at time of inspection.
34 V
